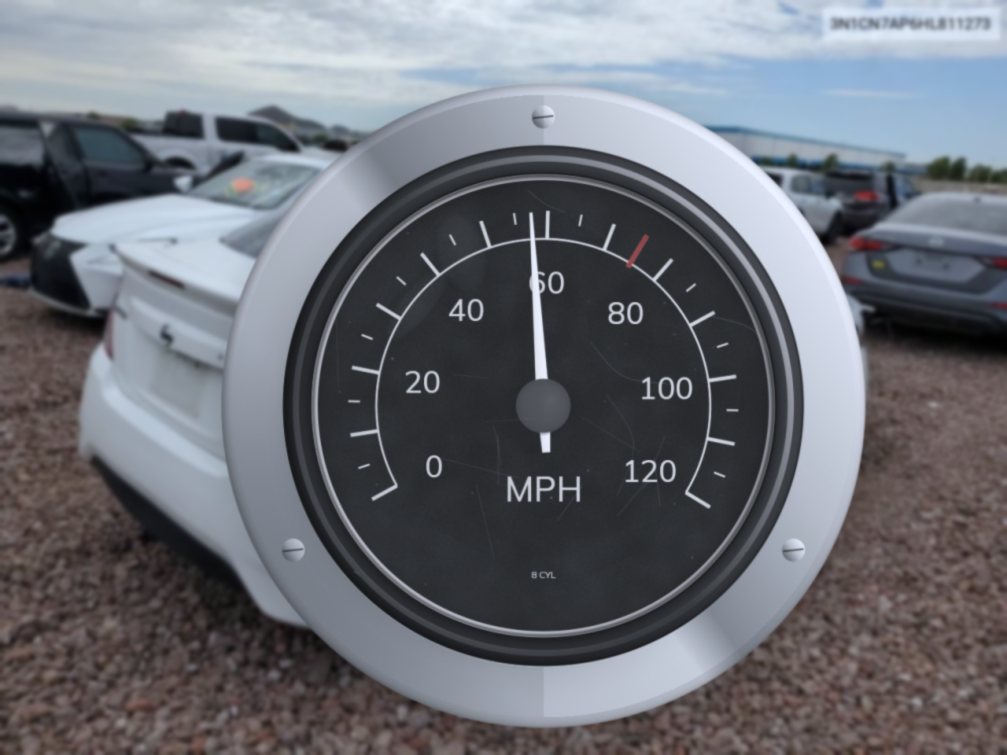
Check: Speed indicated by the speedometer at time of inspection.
57.5 mph
